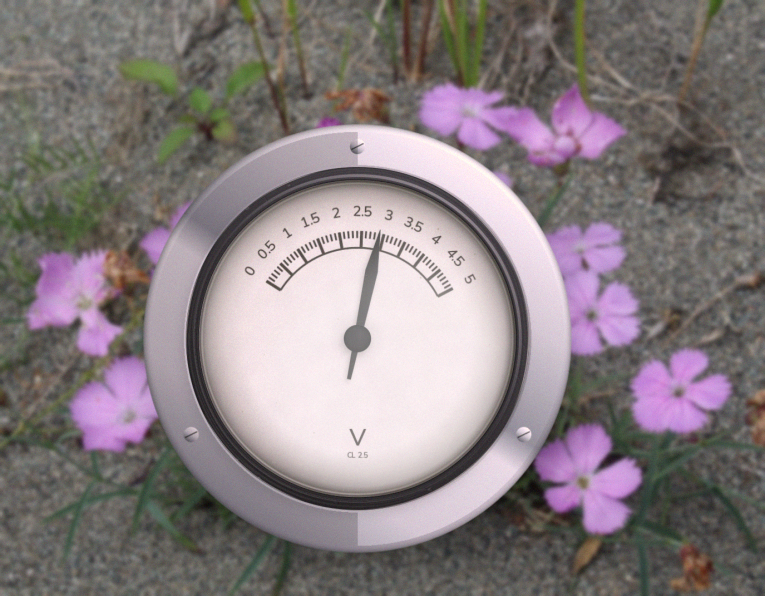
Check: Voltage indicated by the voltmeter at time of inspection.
2.9 V
